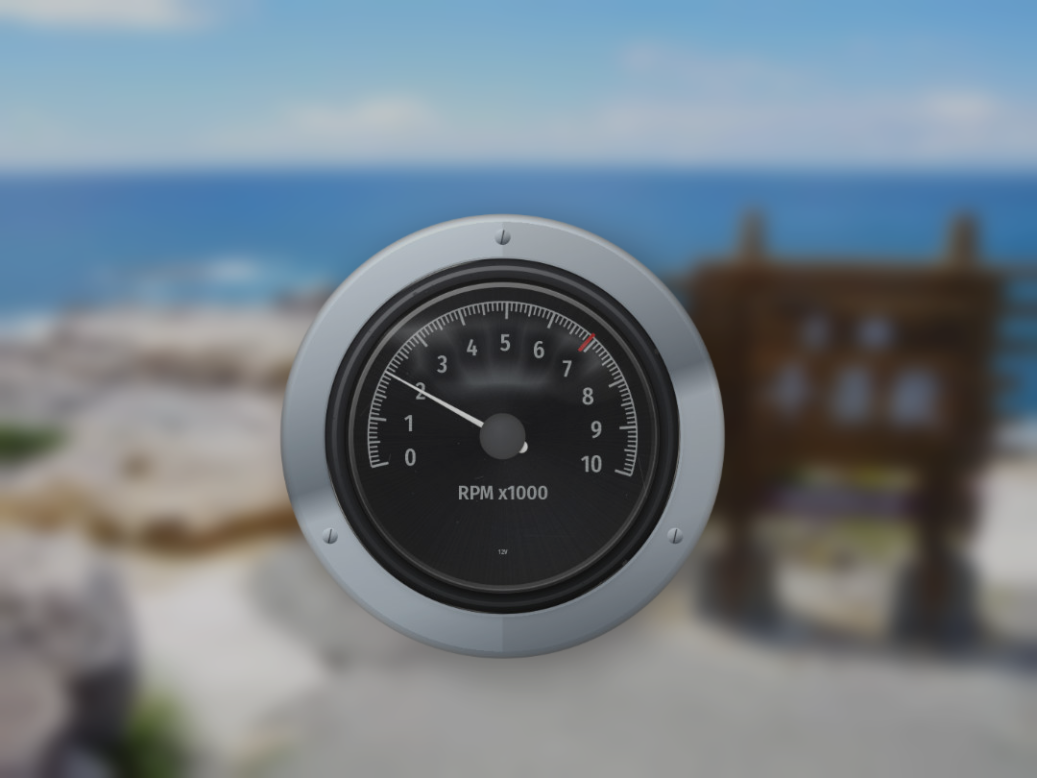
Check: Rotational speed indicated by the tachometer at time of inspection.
2000 rpm
